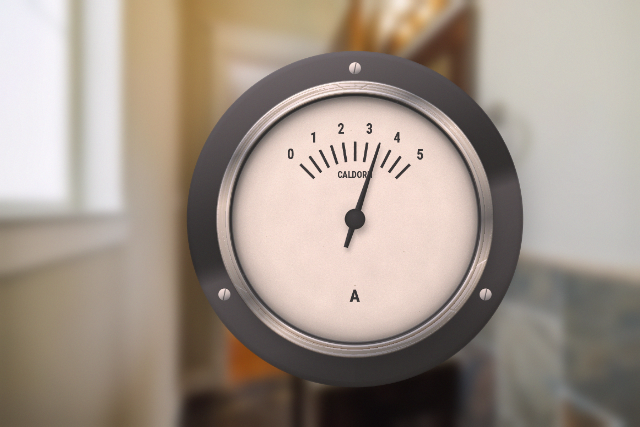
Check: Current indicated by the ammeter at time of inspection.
3.5 A
